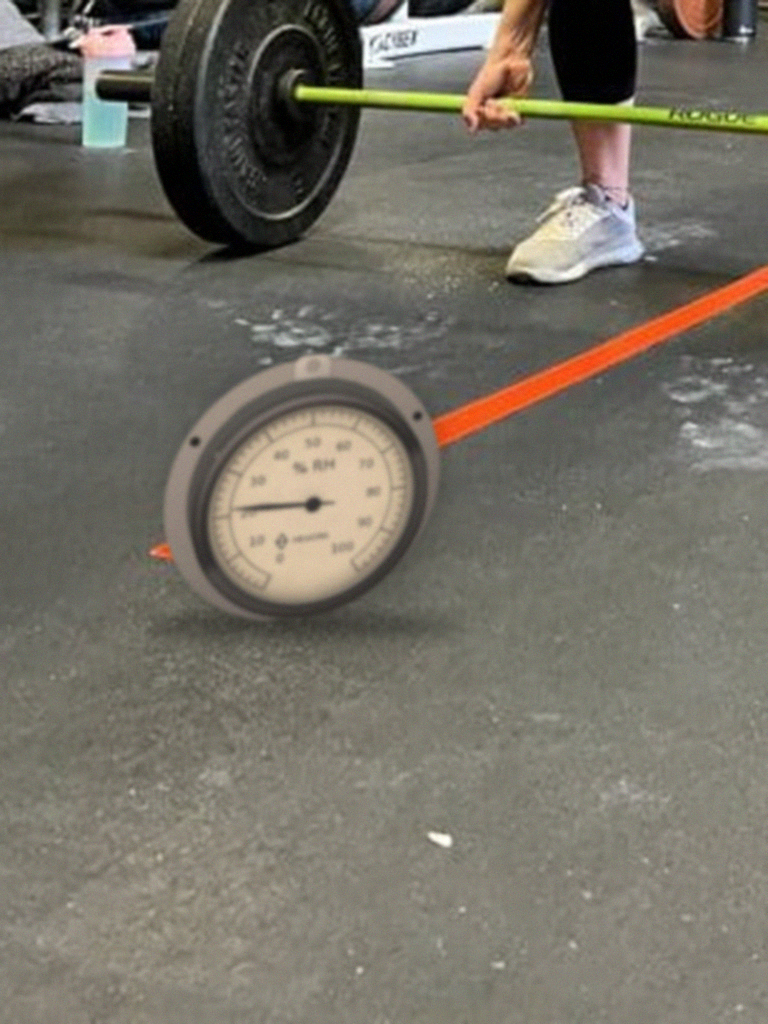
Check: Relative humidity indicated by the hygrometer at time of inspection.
22 %
